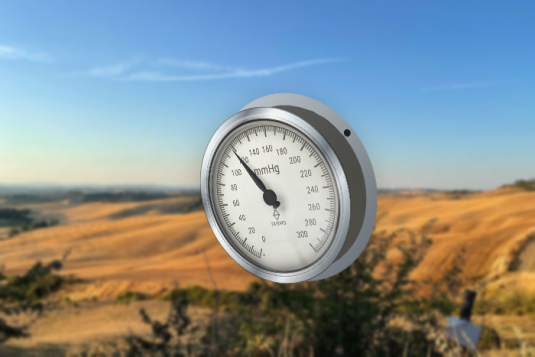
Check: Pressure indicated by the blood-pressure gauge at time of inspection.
120 mmHg
